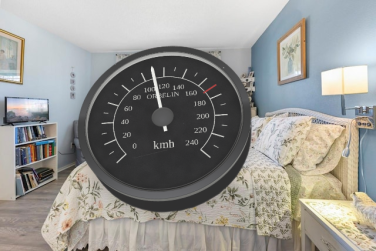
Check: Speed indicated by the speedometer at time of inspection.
110 km/h
